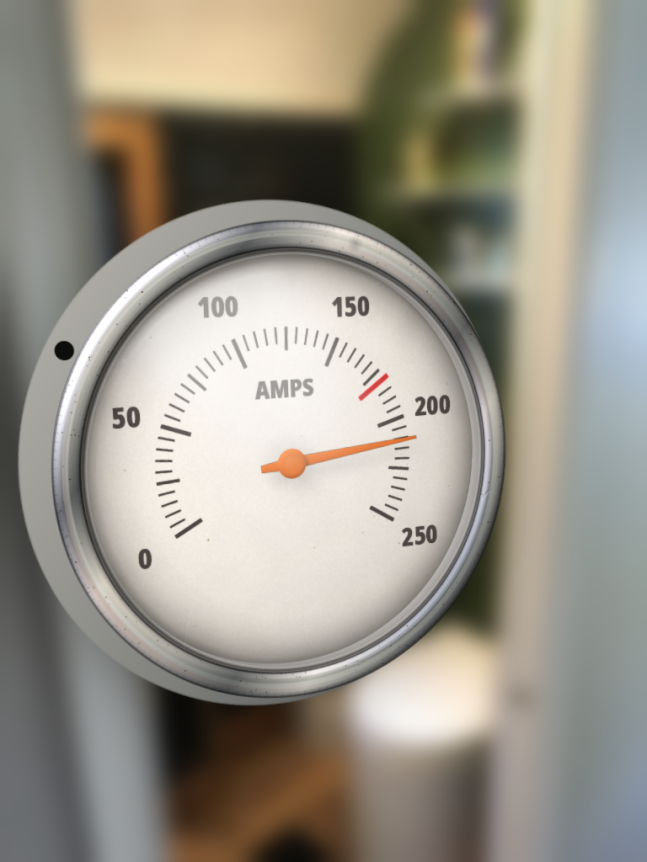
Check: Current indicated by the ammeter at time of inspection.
210 A
